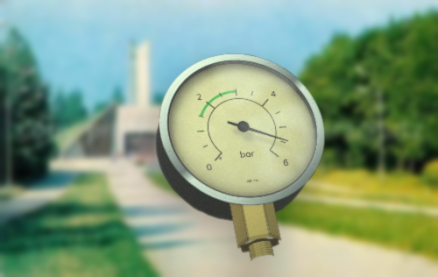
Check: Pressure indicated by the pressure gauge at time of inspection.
5.5 bar
